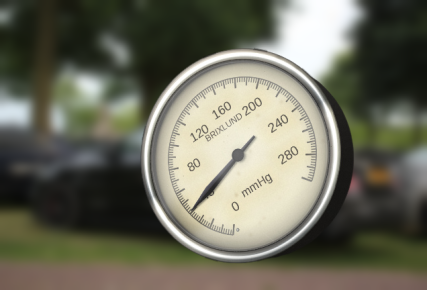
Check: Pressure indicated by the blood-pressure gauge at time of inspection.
40 mmHg
